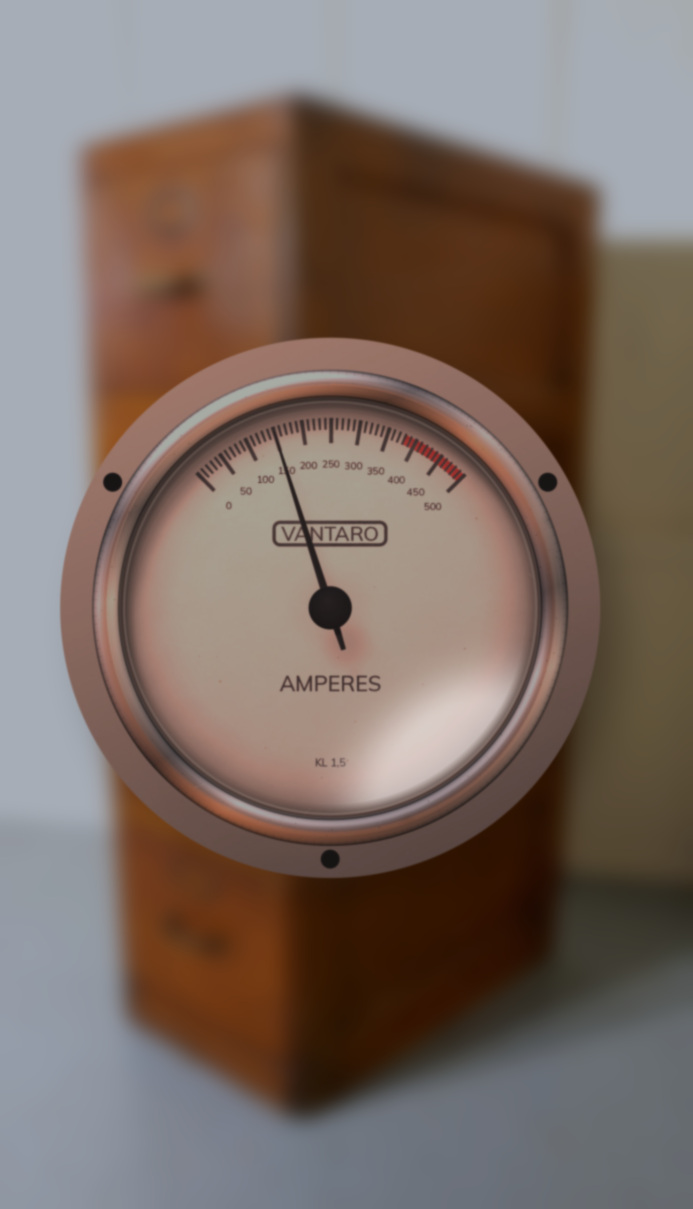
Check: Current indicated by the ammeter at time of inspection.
150 A
